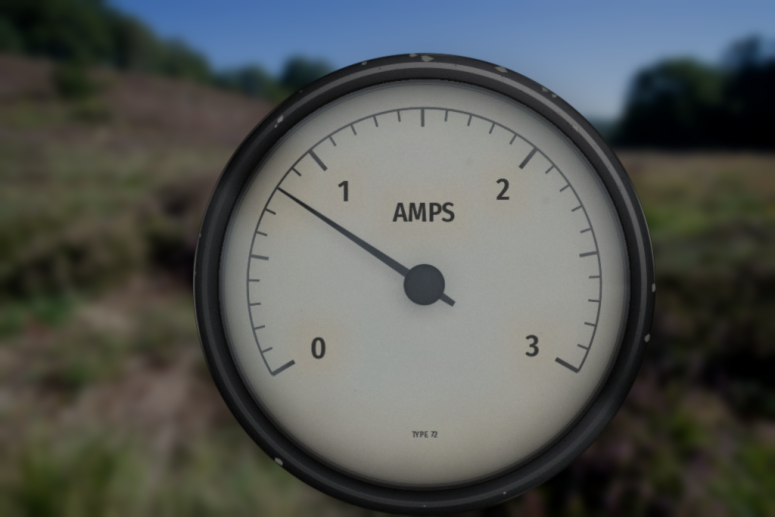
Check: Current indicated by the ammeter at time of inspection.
0.8 A
